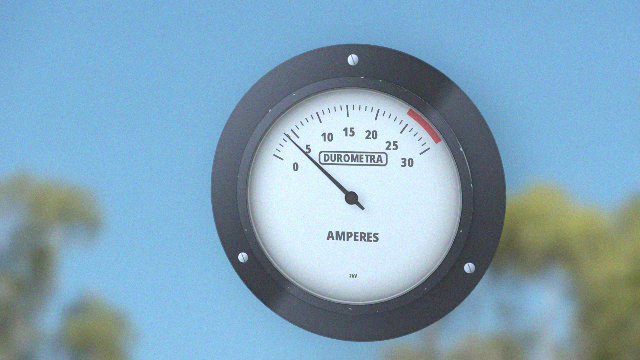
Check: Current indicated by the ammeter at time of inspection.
4 A
